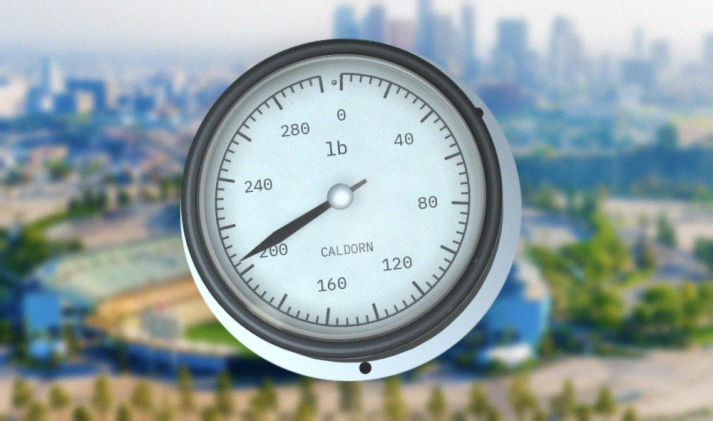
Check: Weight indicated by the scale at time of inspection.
204 lb
